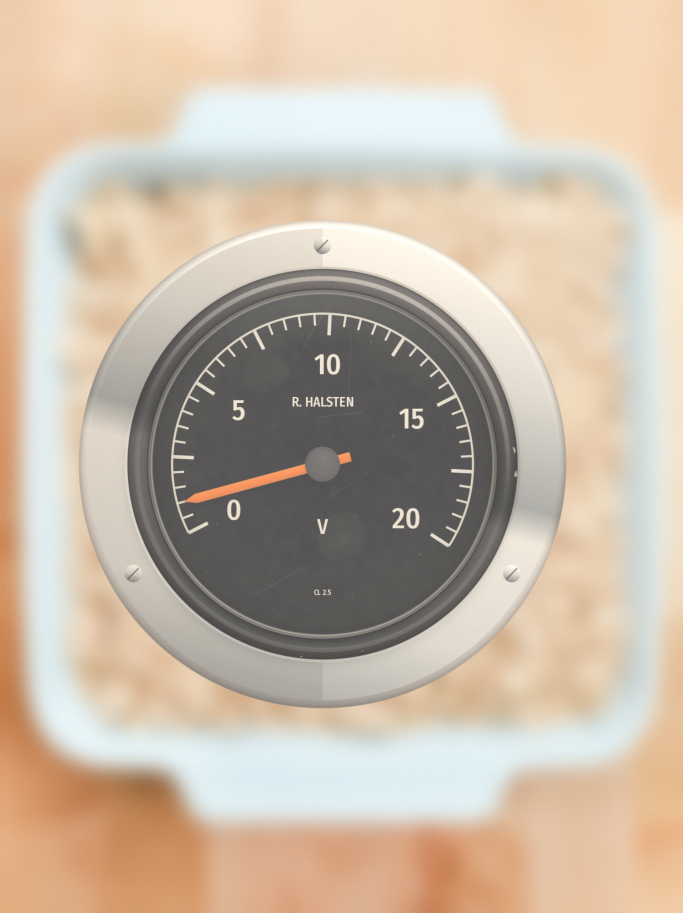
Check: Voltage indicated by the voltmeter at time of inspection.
1 V
